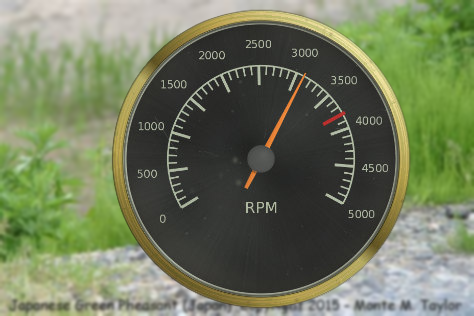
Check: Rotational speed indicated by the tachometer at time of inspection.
3100 rpm
